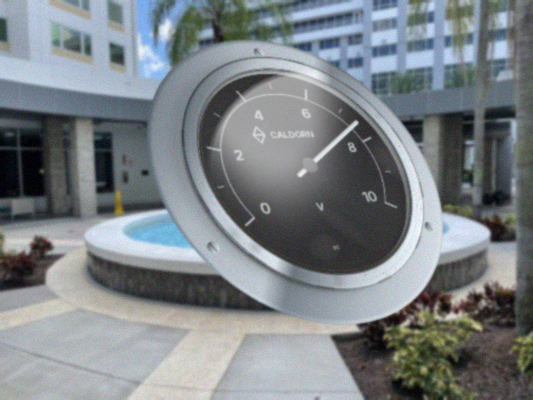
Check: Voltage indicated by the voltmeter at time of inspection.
7.5 V
